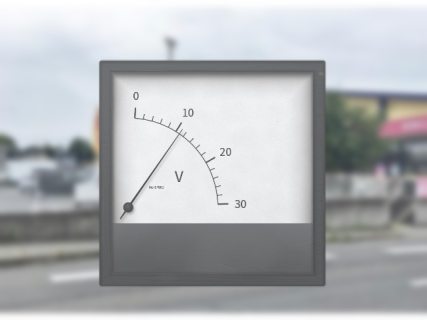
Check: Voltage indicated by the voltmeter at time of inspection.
11 V
